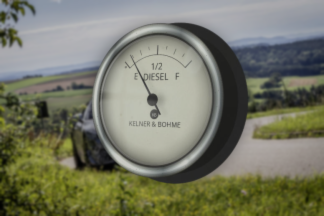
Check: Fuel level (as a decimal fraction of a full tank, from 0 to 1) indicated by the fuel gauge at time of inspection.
0.125
